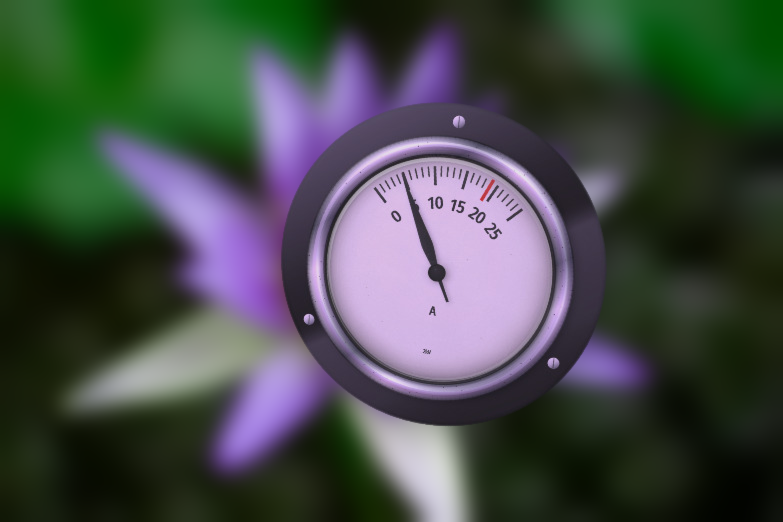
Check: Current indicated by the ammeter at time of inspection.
5 A
